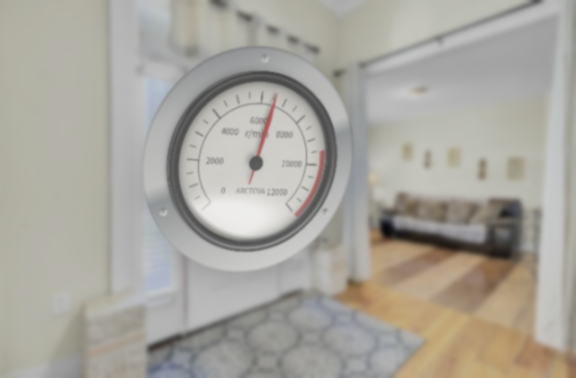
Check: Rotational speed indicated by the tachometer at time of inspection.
6500 rpm
